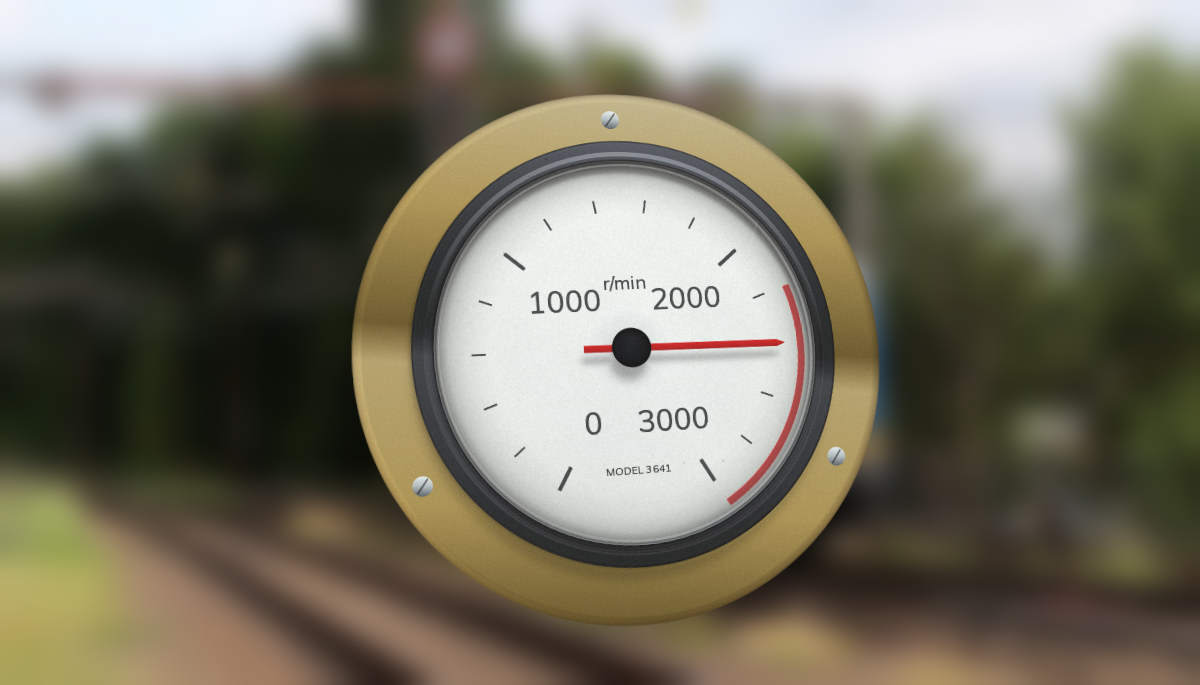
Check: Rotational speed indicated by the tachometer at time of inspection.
2400 rpm
